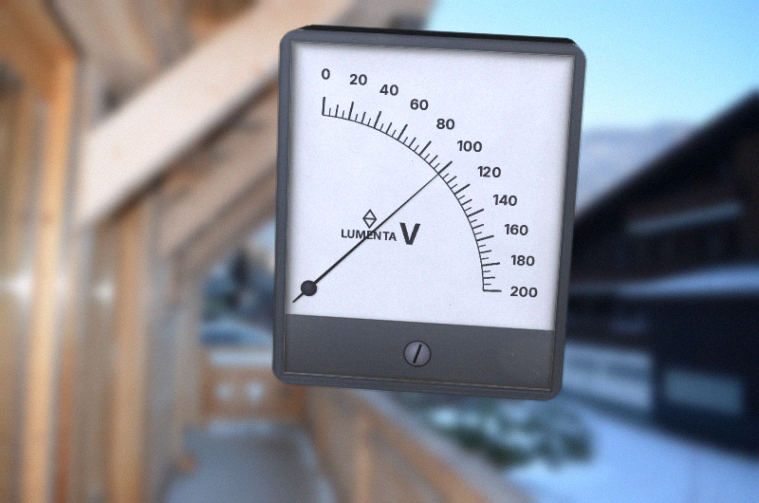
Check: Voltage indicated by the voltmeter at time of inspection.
100 V
